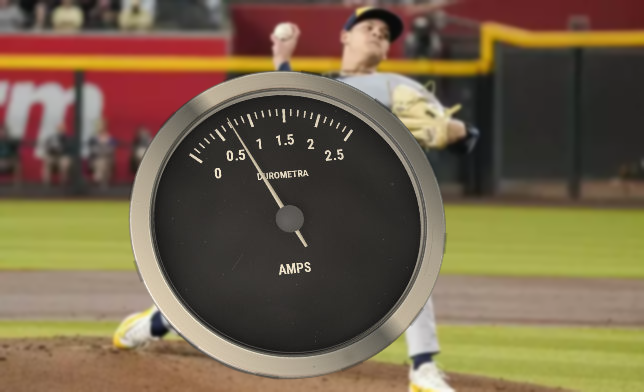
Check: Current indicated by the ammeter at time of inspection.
0.7 A
